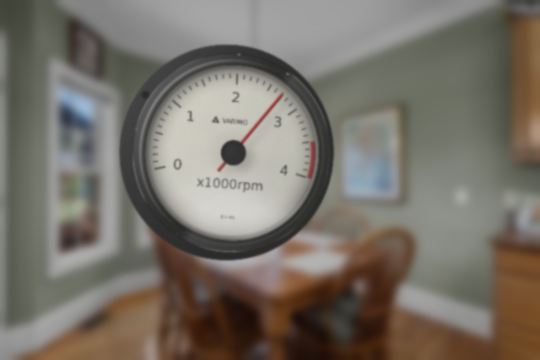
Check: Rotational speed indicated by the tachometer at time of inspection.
2700 rpm
